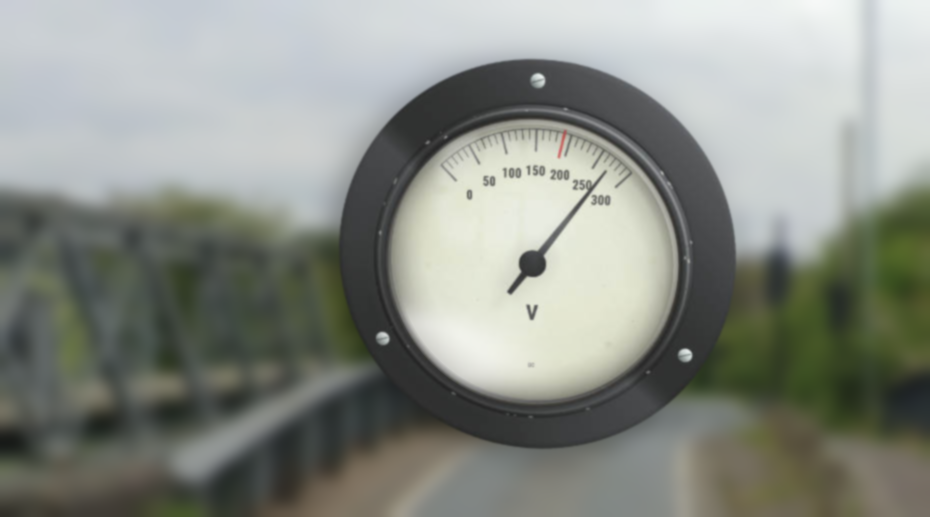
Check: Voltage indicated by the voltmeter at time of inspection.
270 V
